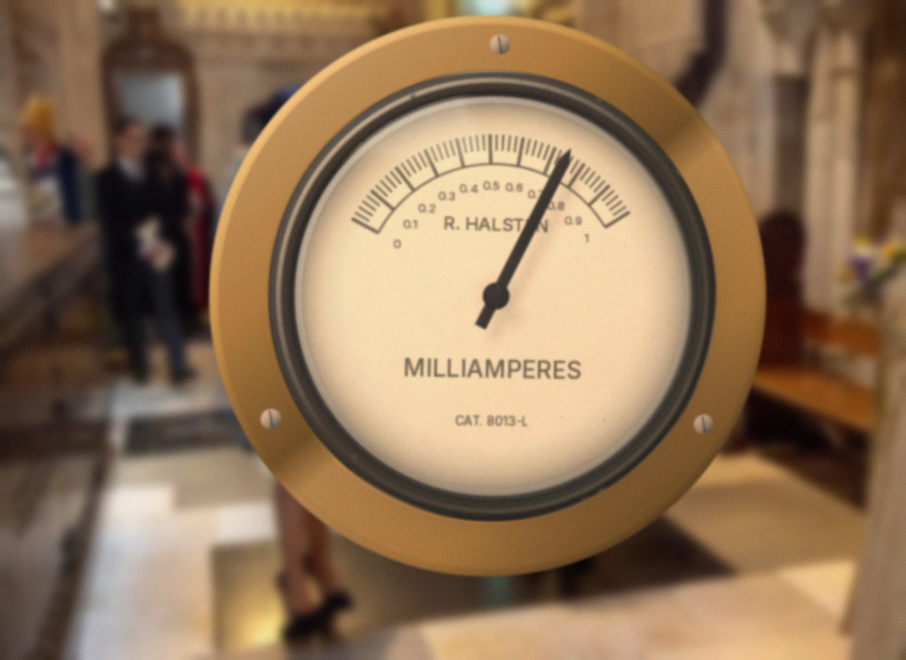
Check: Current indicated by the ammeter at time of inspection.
0.74 mA
